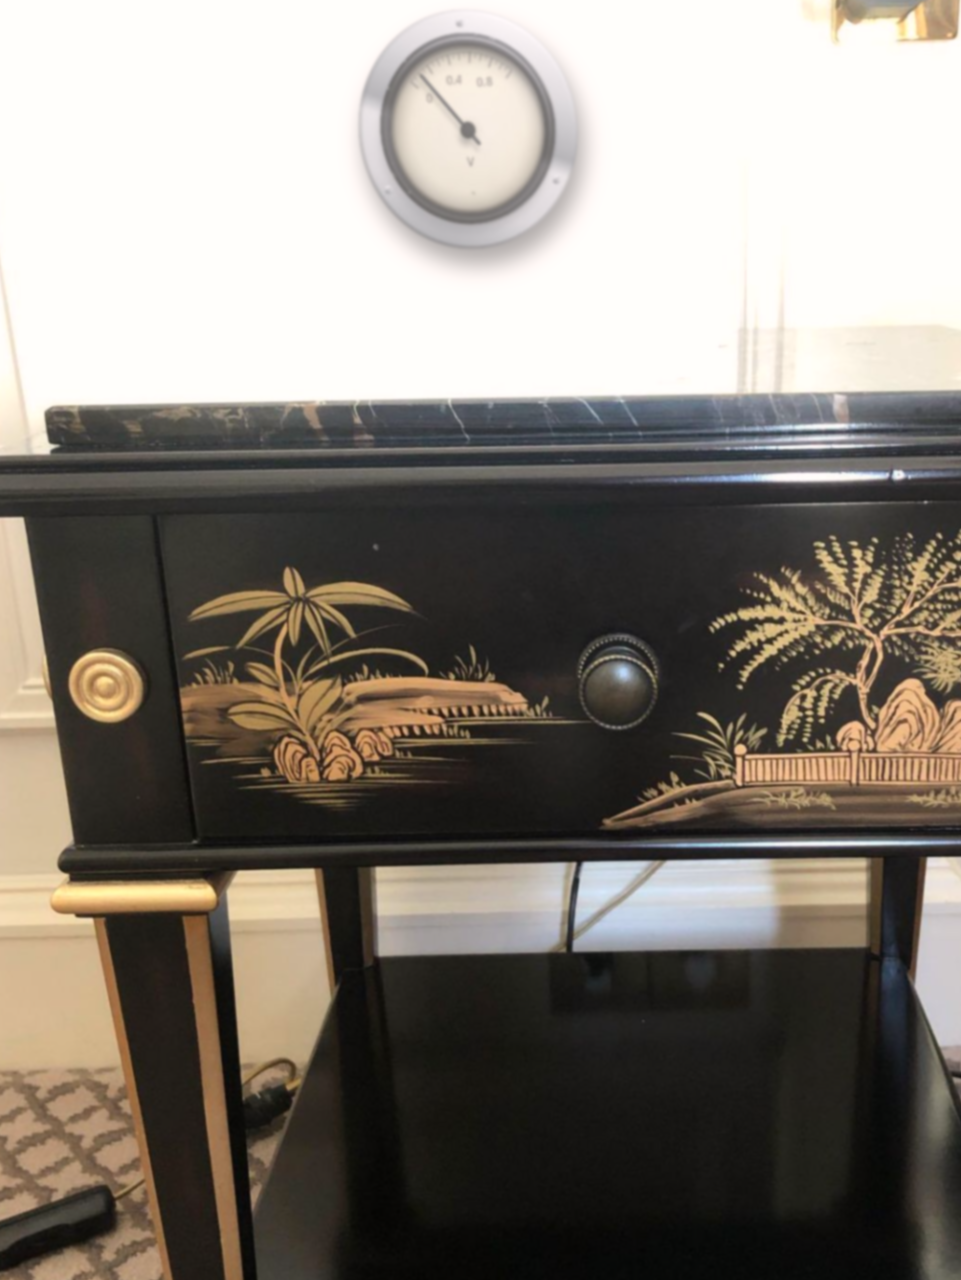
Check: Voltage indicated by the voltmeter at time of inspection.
0.1 V
